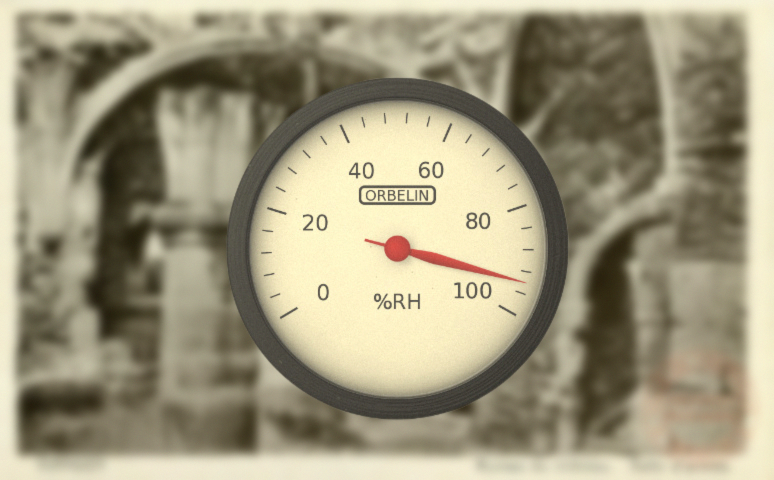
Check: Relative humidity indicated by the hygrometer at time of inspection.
94 %
